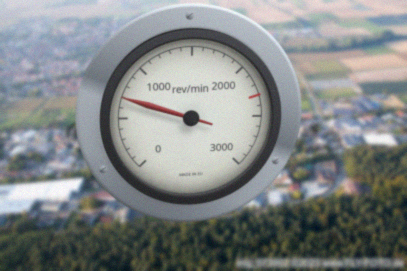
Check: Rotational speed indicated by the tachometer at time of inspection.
700 rpm
